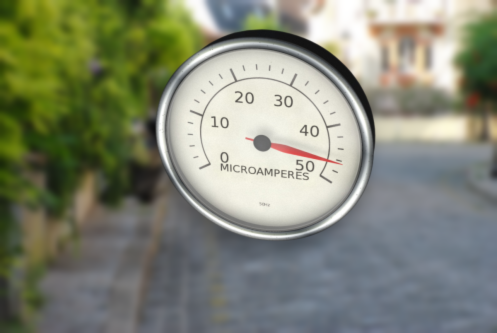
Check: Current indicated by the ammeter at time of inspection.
46 µA
